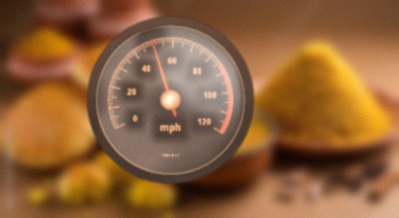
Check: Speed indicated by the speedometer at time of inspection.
50 mph
